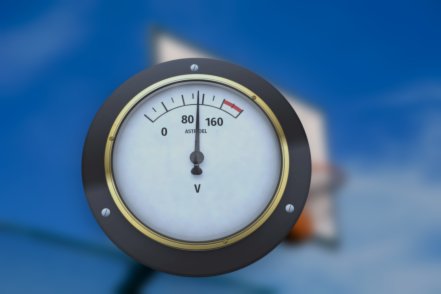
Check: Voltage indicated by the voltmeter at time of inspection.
110 V
